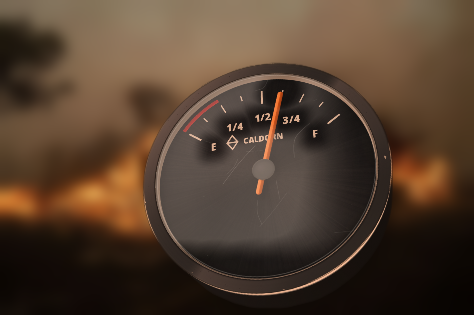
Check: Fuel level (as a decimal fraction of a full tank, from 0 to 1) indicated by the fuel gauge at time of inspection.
0.625
